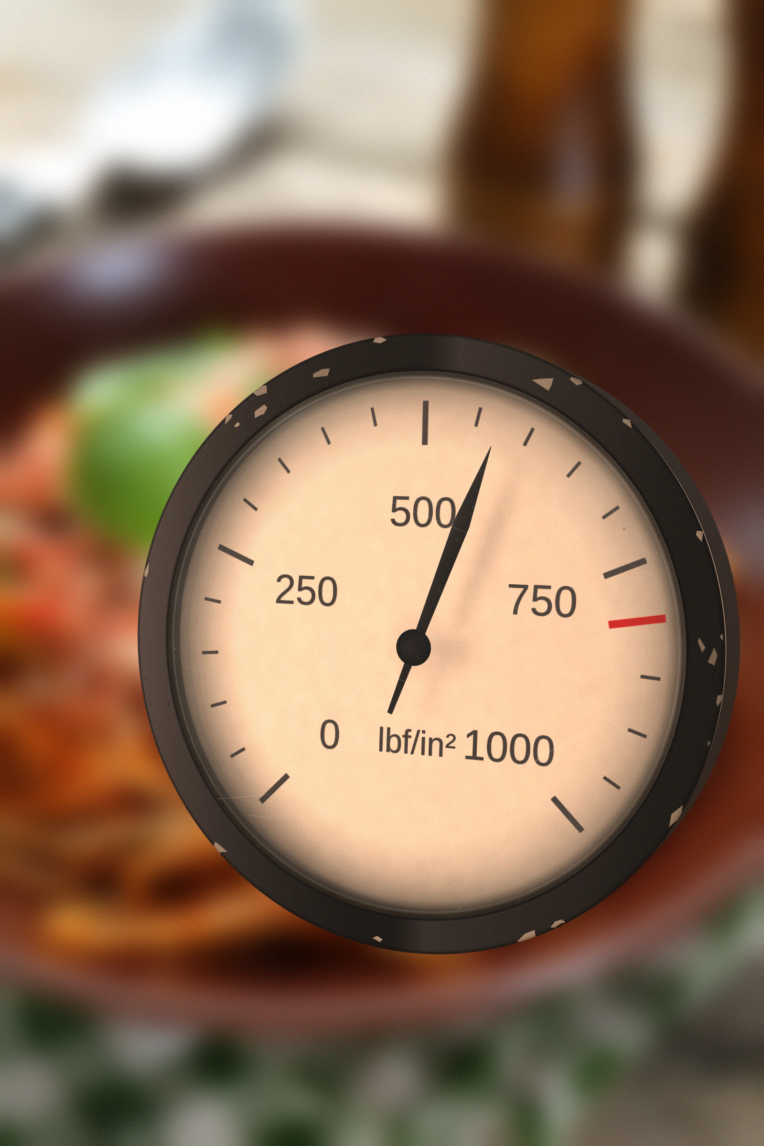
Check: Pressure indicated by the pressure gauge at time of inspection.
575 psi
